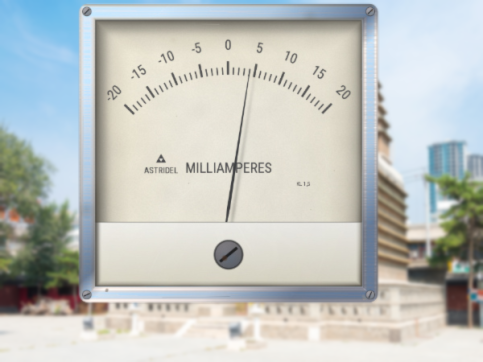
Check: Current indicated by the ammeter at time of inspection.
4 mA
